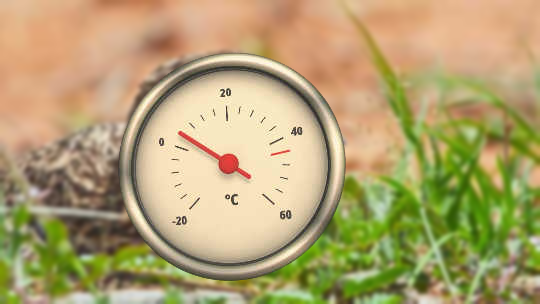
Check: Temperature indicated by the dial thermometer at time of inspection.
4 °C
